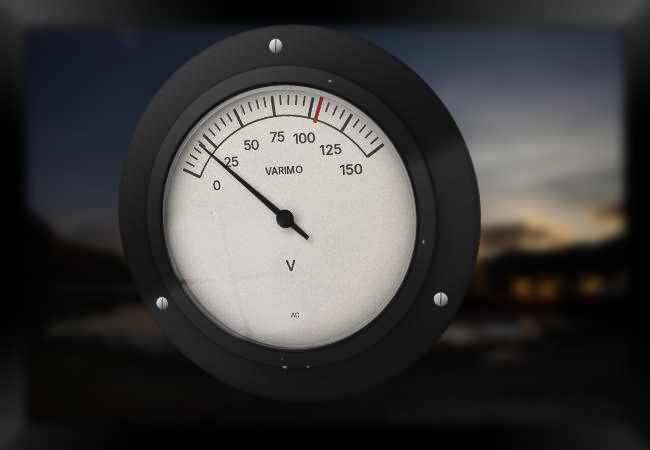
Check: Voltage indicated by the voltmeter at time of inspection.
20 V
